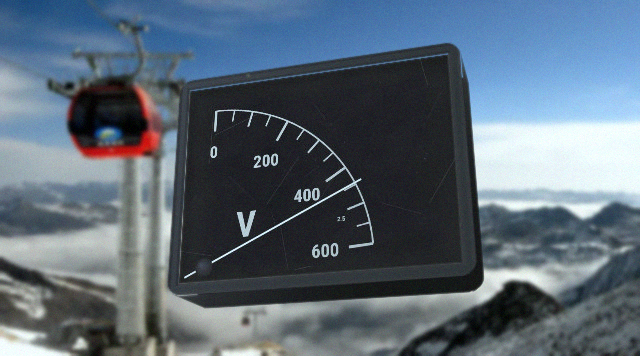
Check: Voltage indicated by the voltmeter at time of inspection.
450 V
